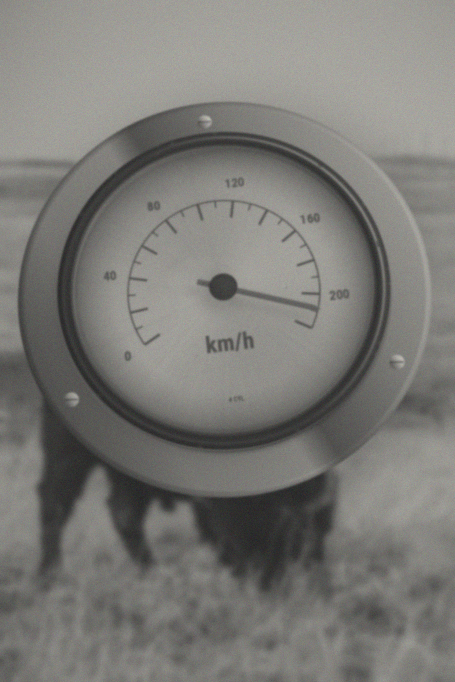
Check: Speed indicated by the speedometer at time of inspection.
210 km/h
